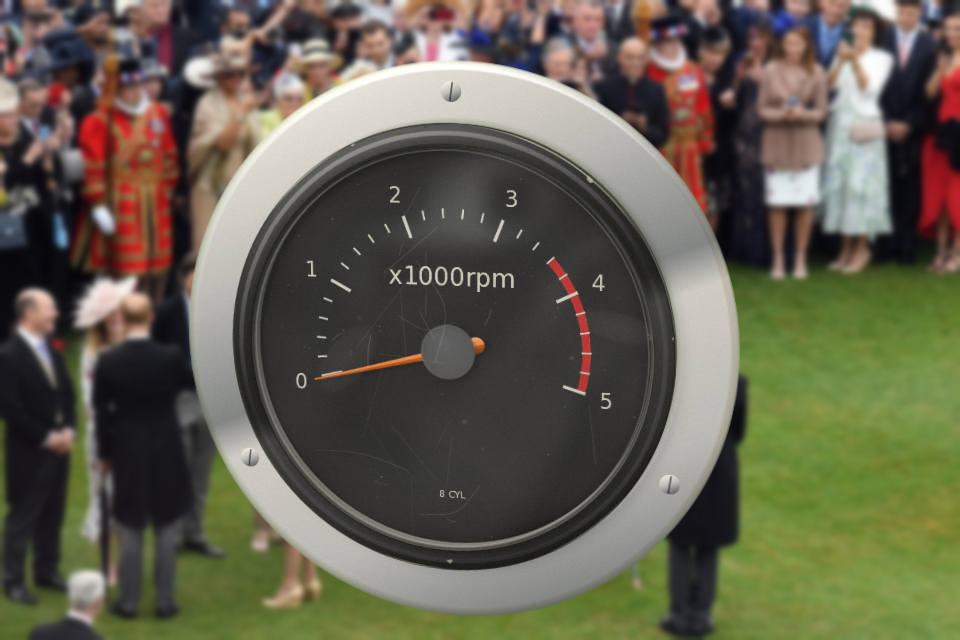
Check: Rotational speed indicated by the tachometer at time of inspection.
0 rpm
